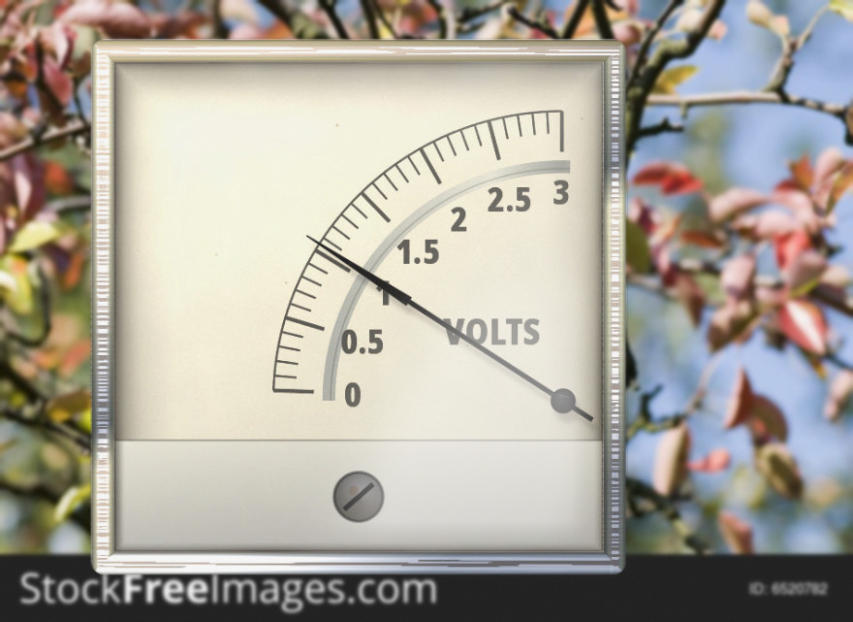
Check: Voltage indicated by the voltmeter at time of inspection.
1.05 V
